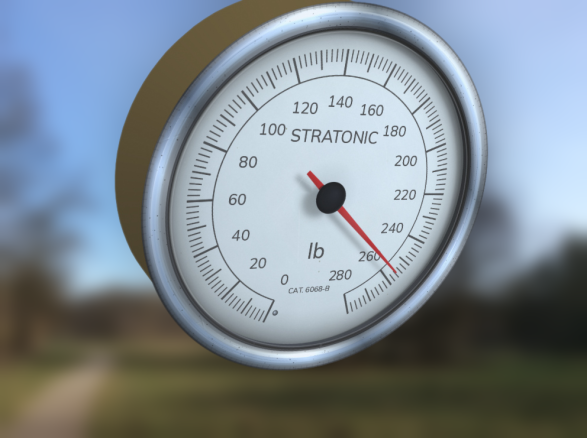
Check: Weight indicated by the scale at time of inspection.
256 lb
